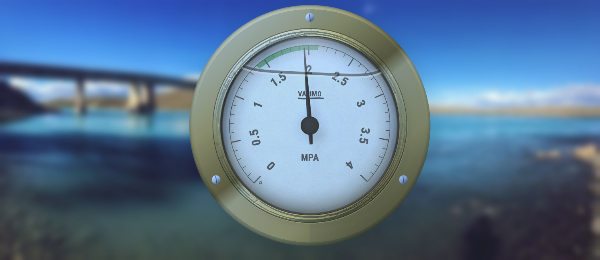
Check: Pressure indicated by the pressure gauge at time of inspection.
1.95 MPa
